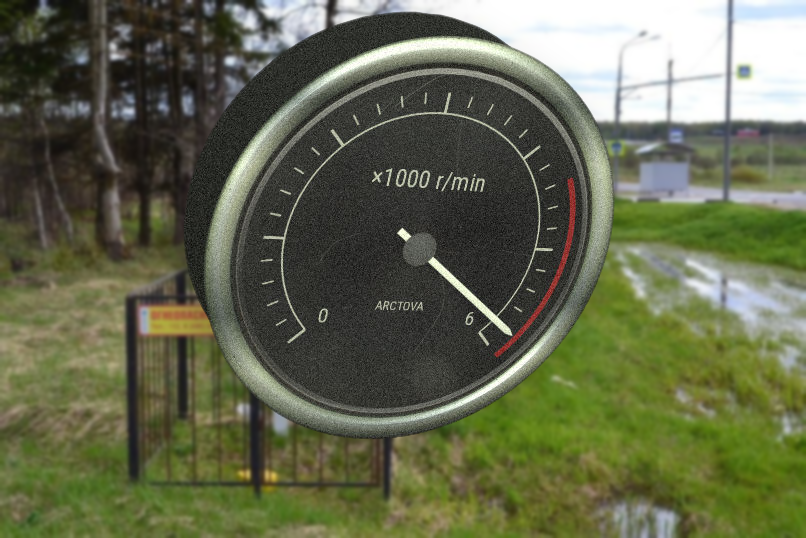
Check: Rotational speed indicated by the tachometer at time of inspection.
5800 rpm
